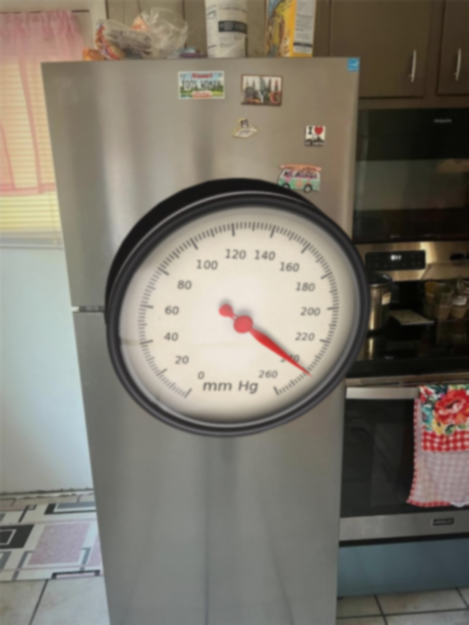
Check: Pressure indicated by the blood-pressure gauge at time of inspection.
240 mmHg
